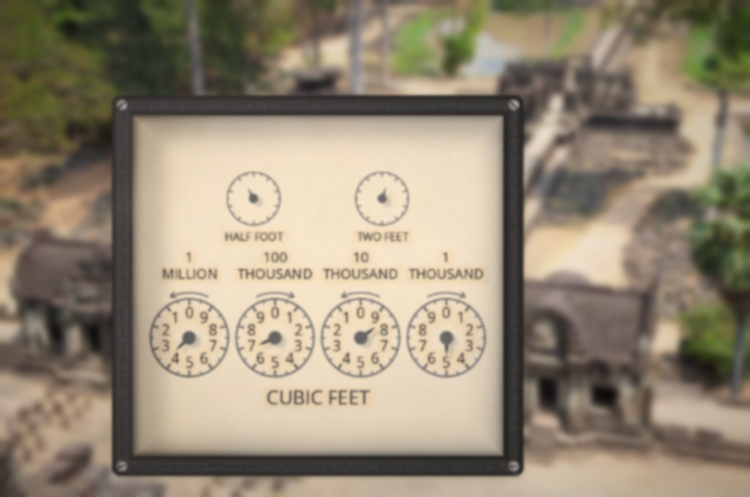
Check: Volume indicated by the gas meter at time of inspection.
368500 ft³
